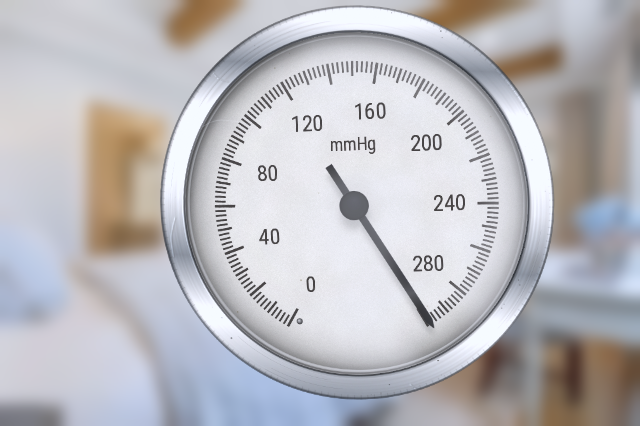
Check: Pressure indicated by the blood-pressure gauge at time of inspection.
298 mmHg
